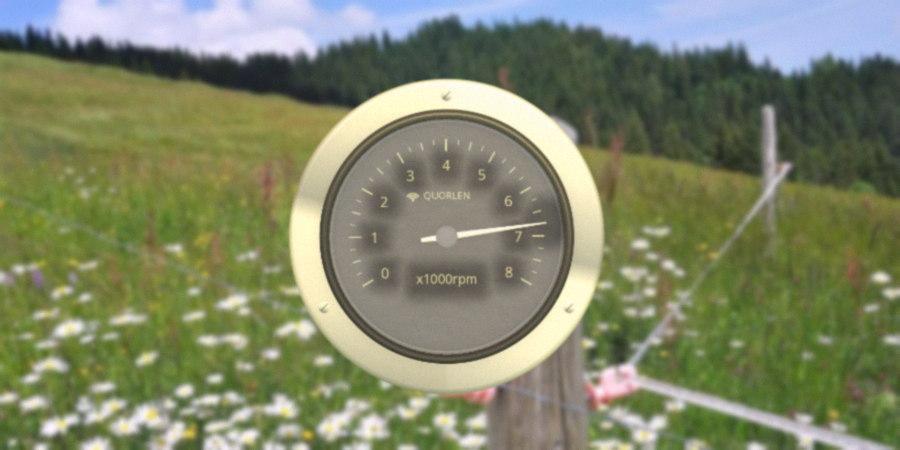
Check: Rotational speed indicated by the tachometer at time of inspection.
6750 rpm
